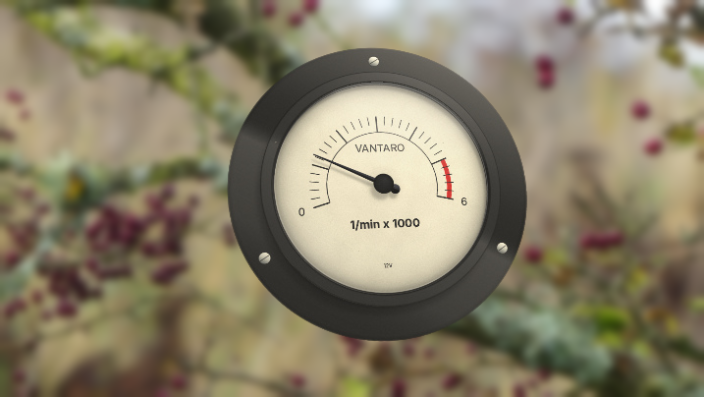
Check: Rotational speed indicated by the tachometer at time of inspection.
1200 rpm
